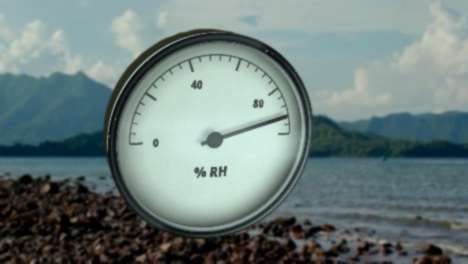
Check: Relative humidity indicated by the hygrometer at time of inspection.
92 %
